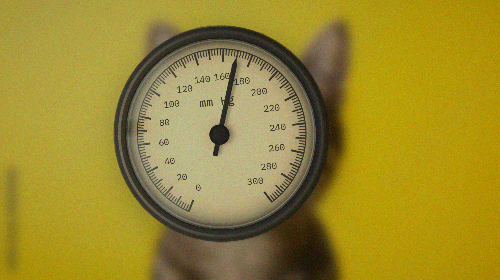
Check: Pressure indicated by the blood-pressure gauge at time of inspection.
170 mmHg
